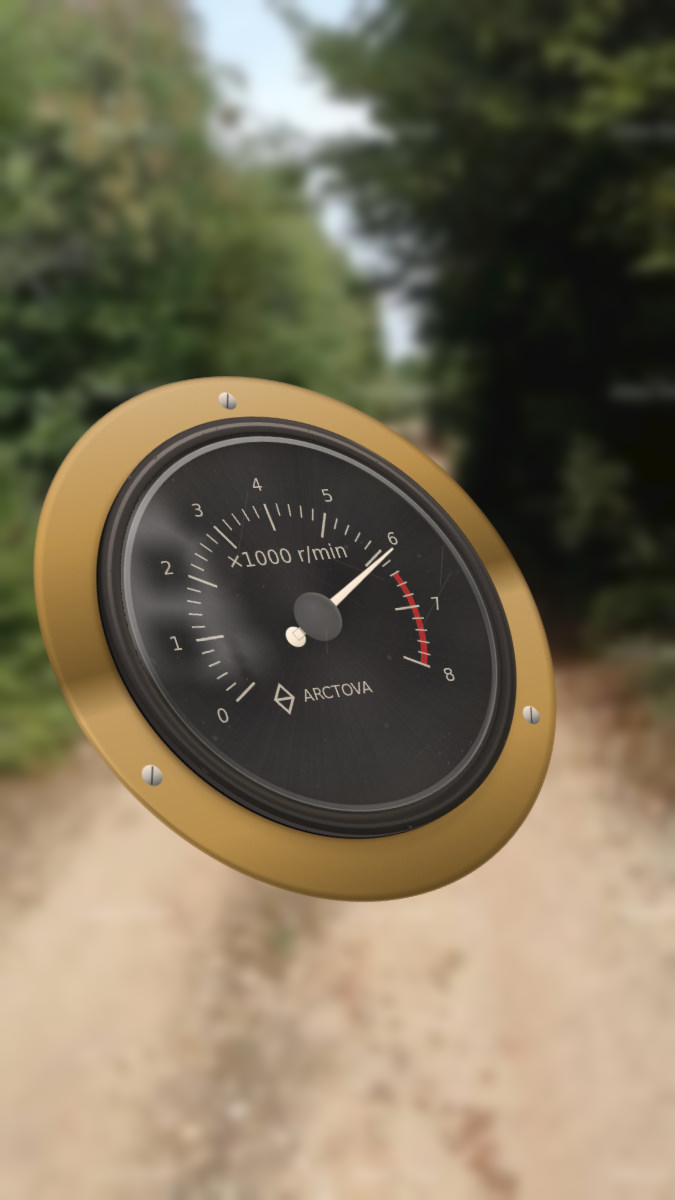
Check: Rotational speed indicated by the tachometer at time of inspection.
6100 rpm
